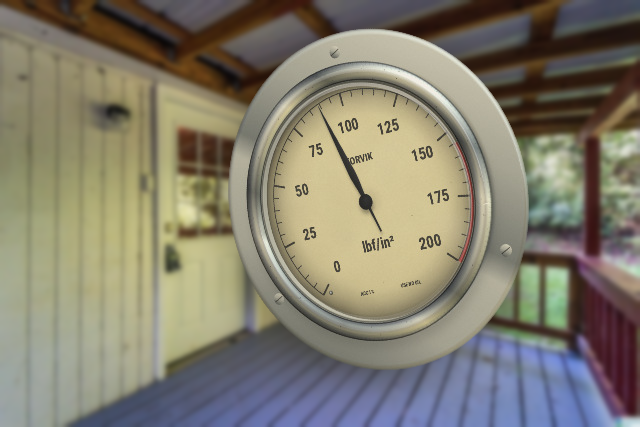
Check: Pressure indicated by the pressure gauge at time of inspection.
90 psi
